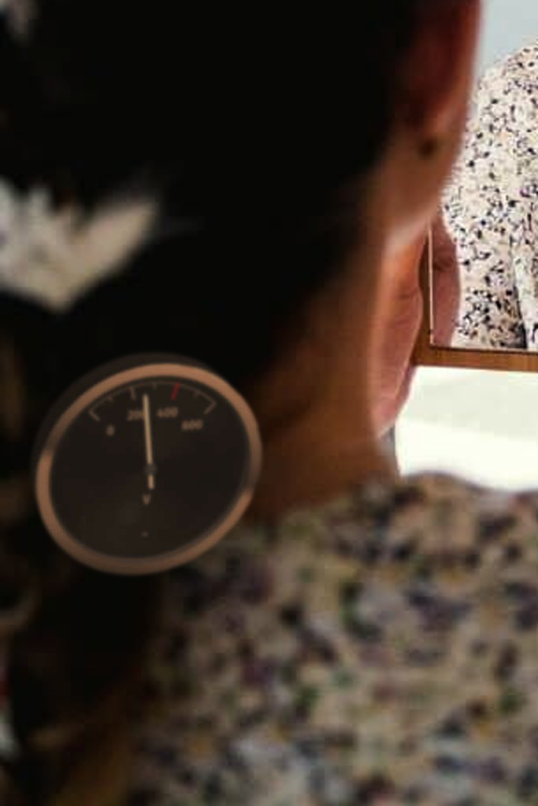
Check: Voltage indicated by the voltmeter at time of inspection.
250 V
